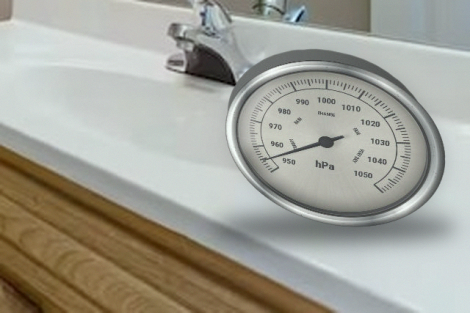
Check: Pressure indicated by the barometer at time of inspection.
955 hPa
